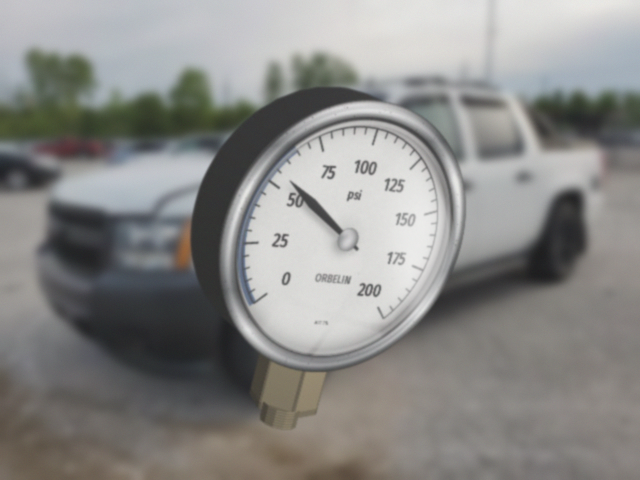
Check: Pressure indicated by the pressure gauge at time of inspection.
55 psi
